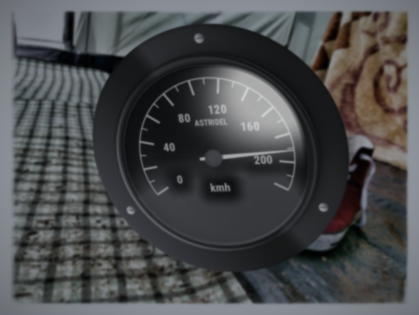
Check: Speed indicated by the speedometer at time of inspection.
190 km/h
